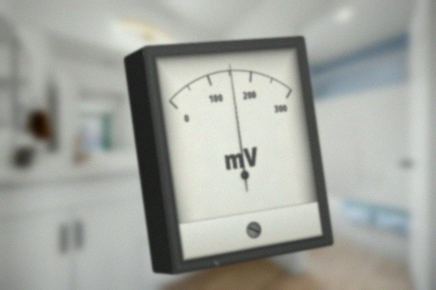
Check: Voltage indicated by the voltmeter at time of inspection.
150 mV
